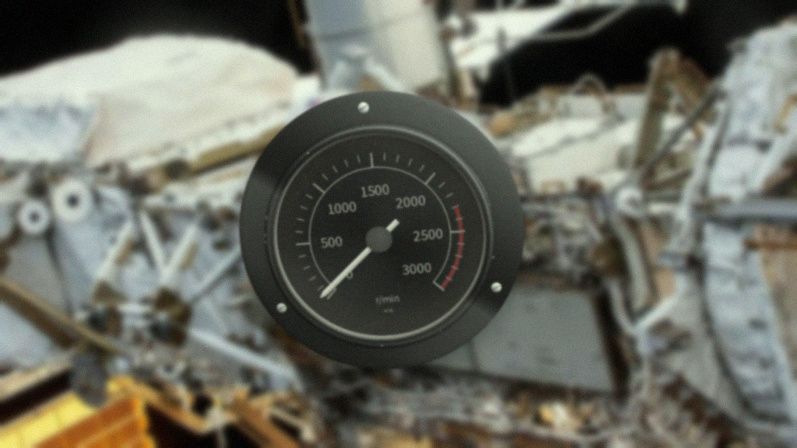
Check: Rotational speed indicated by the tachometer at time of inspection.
50 rpm
